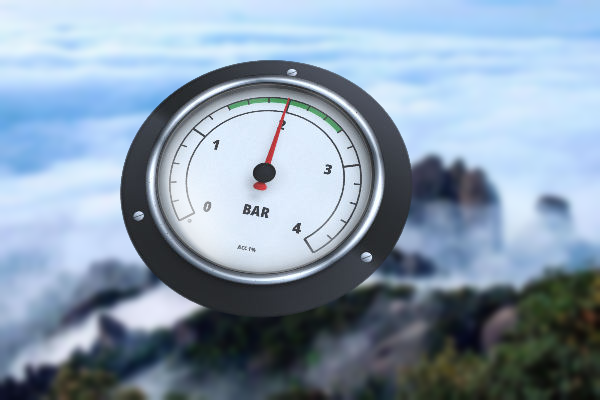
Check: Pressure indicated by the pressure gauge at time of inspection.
2 bar
